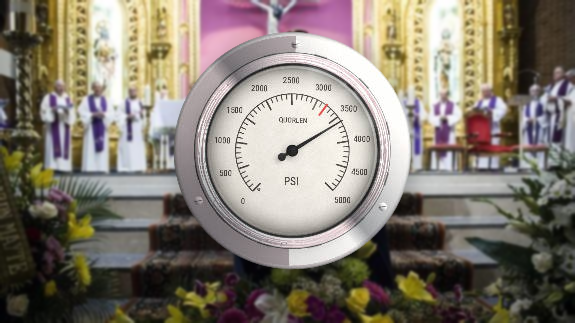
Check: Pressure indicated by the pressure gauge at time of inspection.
3600 psi
